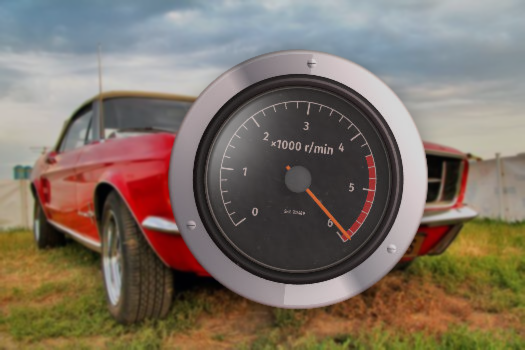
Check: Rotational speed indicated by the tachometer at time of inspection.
5900 rpm
